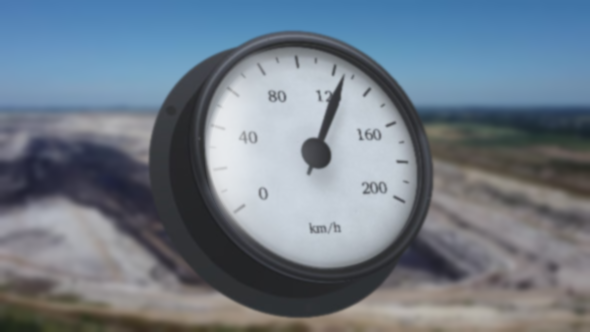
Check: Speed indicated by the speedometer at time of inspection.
125 km/h
